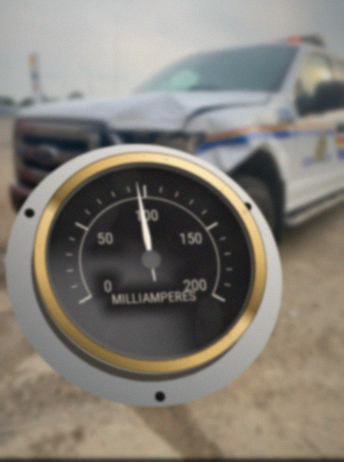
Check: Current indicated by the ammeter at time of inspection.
95 mA
